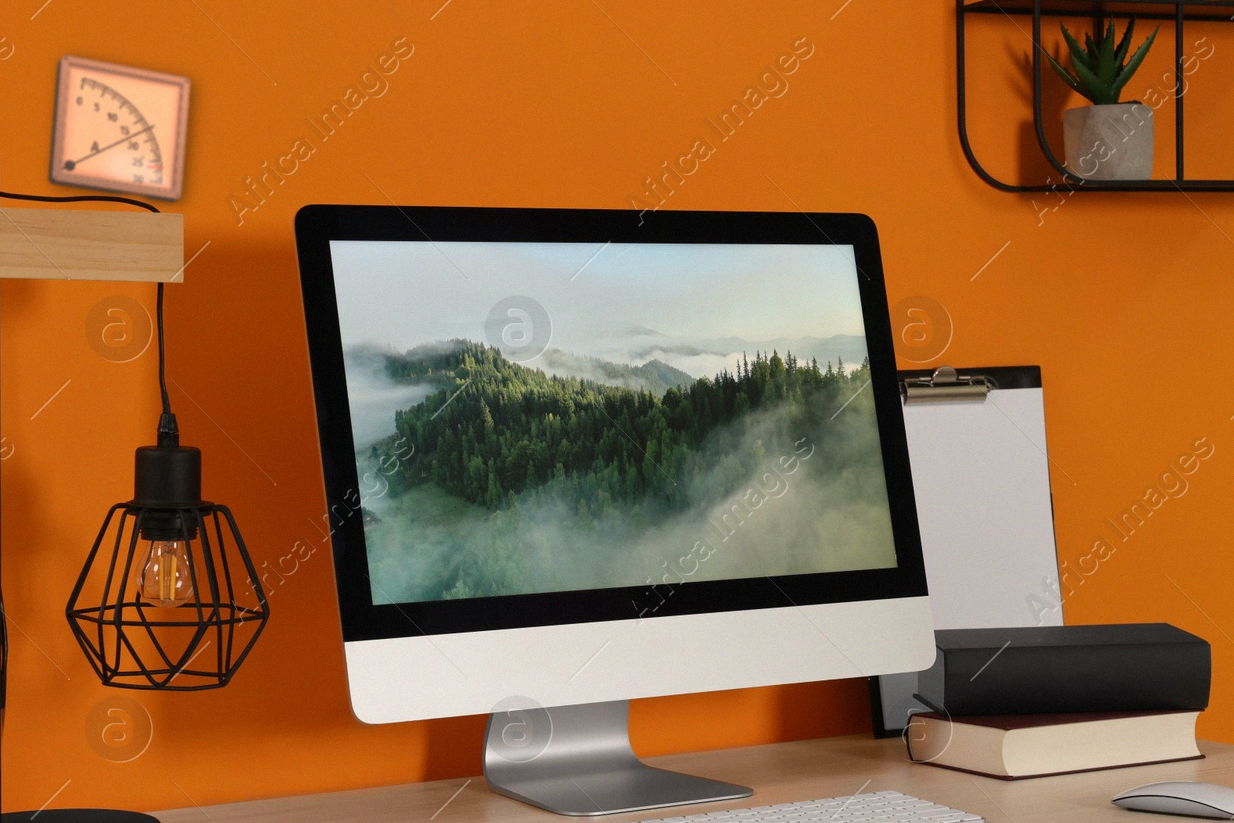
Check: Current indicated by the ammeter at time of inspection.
17.5 A
